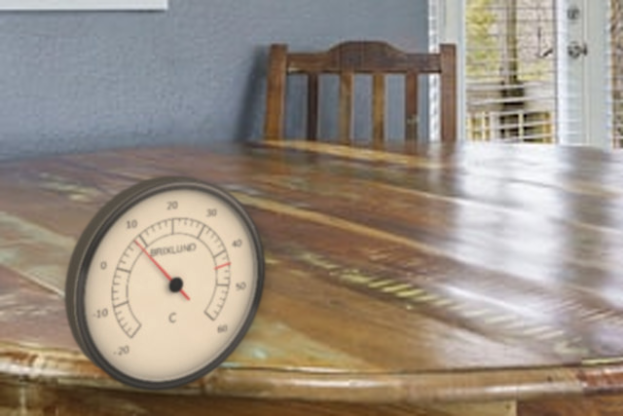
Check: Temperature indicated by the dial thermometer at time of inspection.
8 °C
